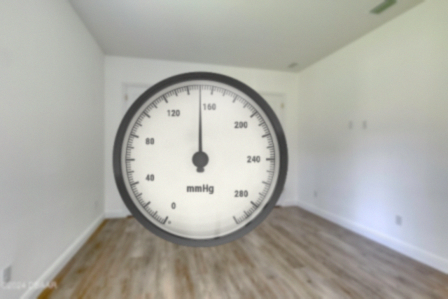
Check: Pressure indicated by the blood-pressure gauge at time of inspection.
150 mmHg
